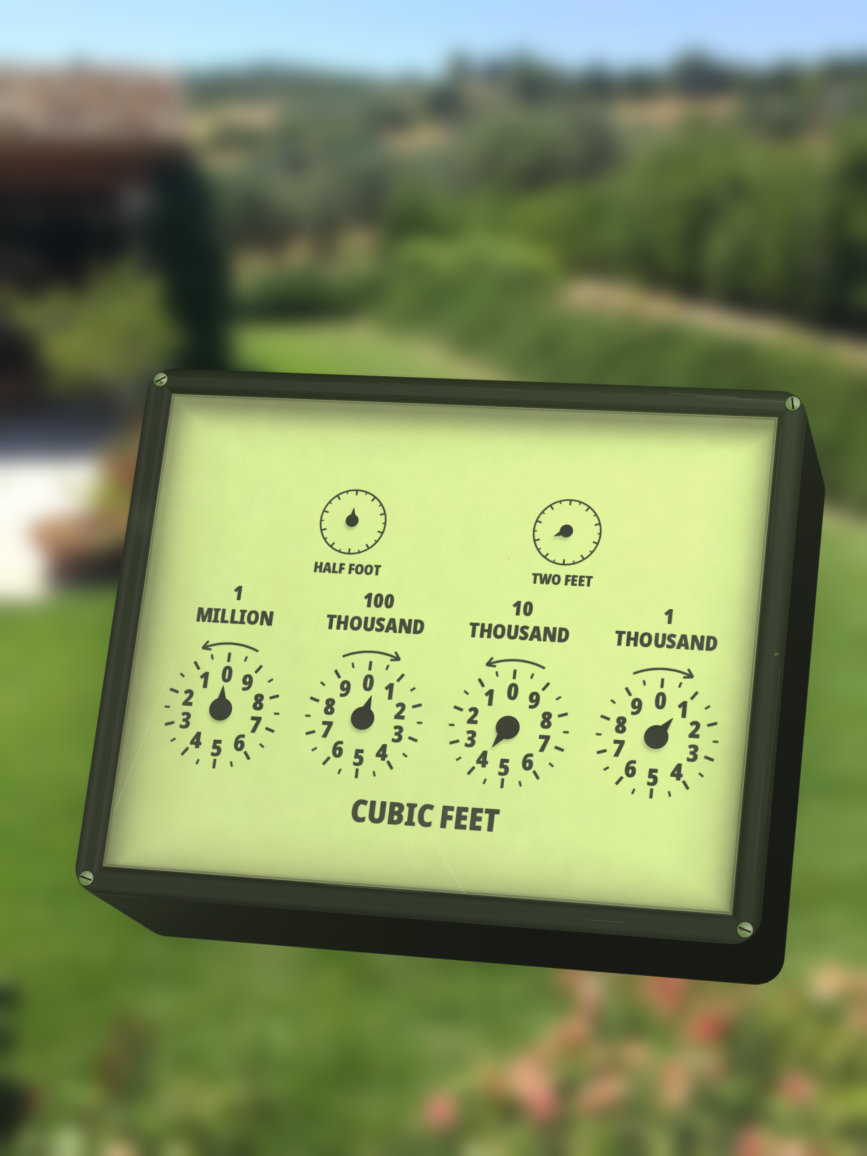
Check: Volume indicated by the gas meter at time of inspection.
4100 ft³
